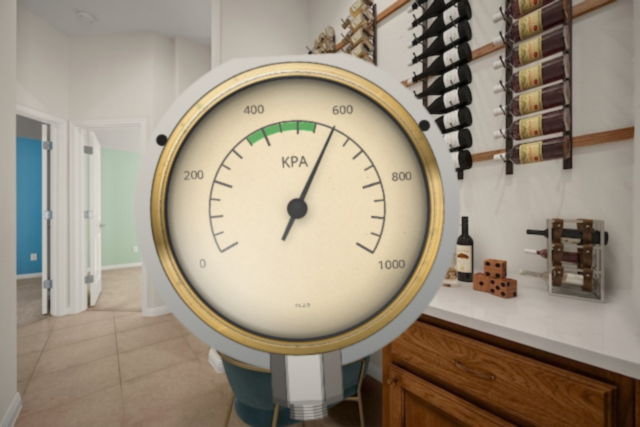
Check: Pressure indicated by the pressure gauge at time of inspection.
600 kPa
